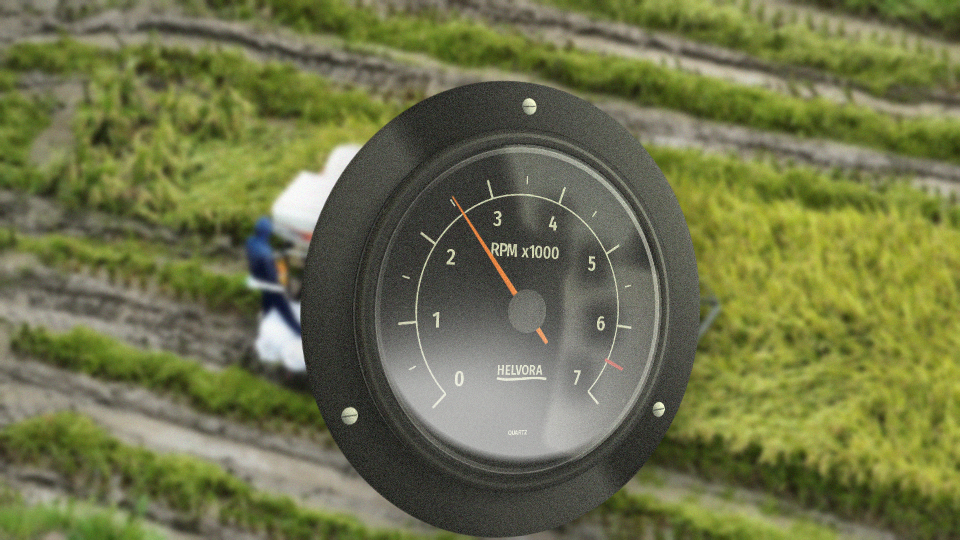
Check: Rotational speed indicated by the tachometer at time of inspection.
2500 rpm
